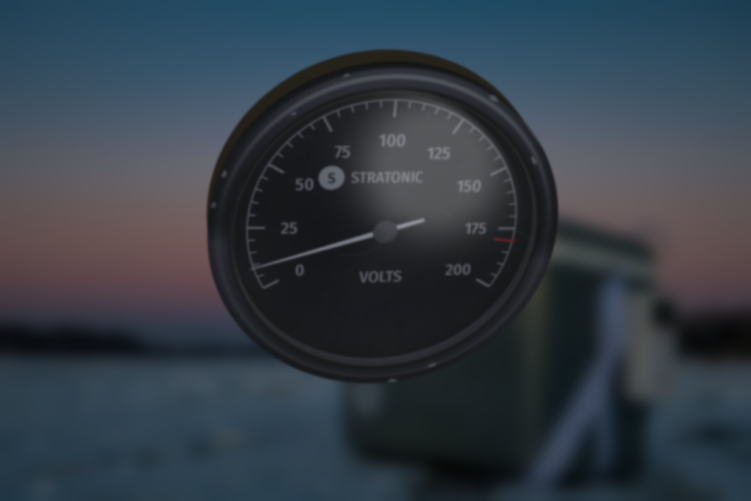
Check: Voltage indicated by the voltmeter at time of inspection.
10 V
